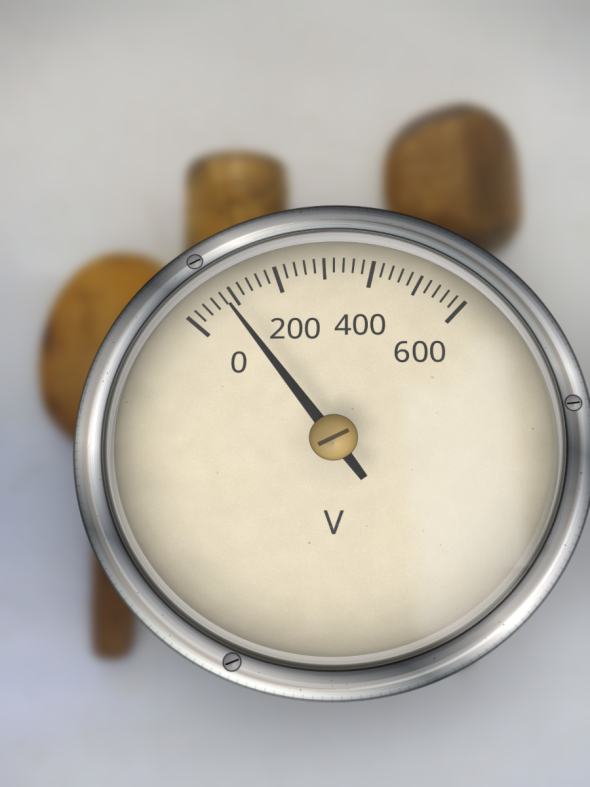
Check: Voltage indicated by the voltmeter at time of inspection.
80 V
